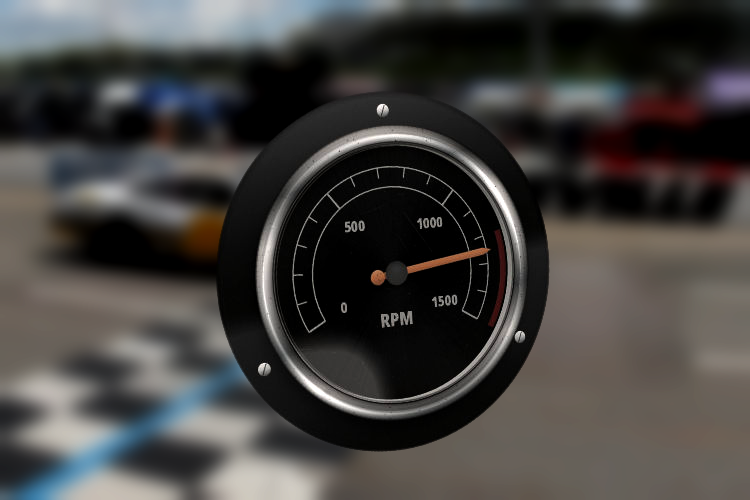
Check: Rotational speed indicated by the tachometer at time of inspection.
1250 rpm
